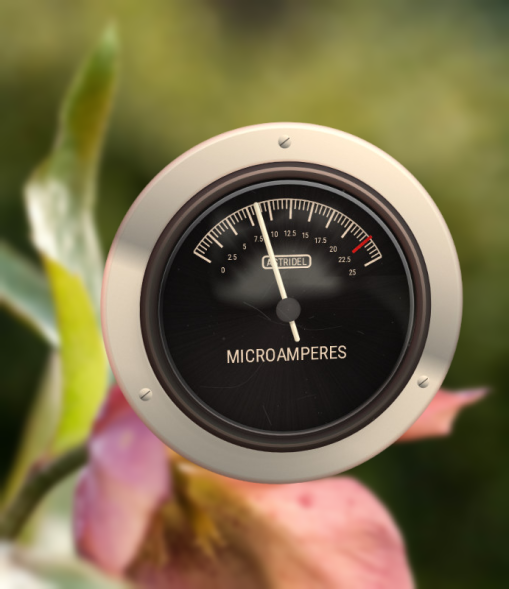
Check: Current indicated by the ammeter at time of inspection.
8.5 µA
